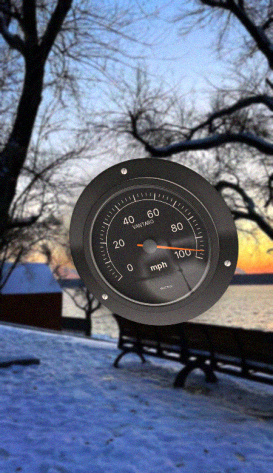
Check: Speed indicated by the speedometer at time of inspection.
96 mph
